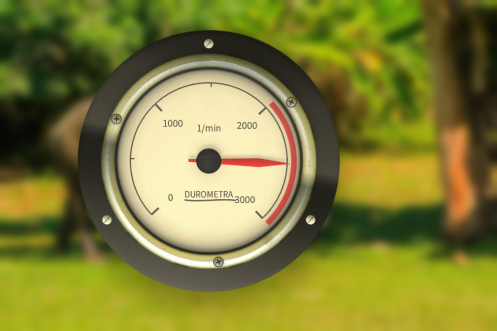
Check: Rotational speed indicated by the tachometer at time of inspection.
2500 rpm
